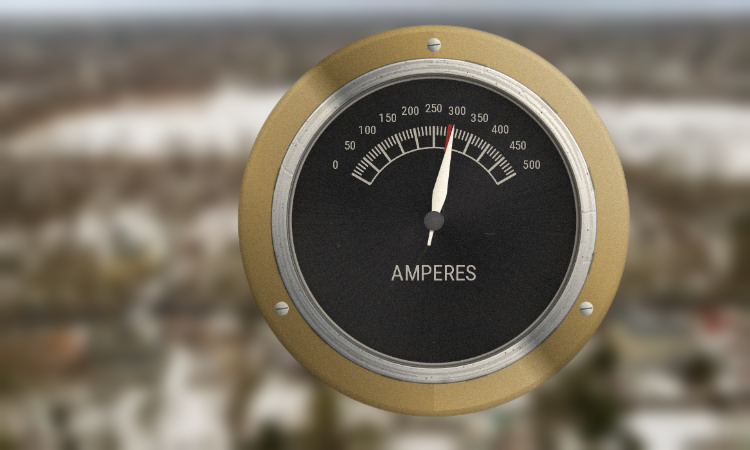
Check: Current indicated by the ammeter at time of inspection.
300 A
